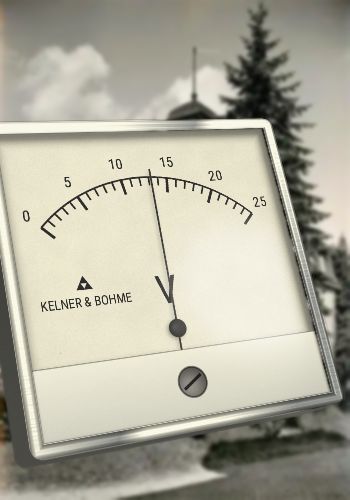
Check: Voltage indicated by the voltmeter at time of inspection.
13 V
